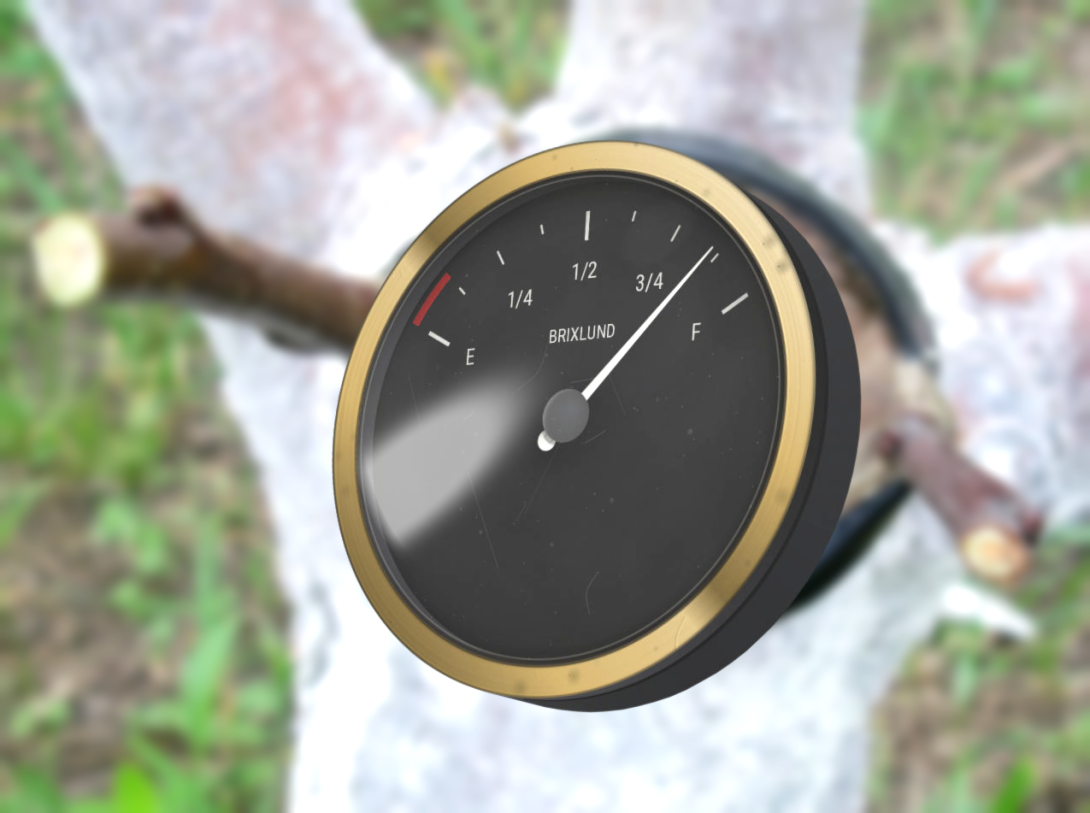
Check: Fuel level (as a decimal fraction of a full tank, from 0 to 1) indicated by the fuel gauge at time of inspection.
0.875
